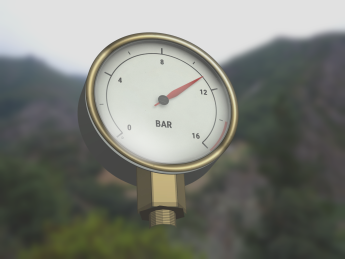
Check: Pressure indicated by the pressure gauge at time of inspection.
11 bar
